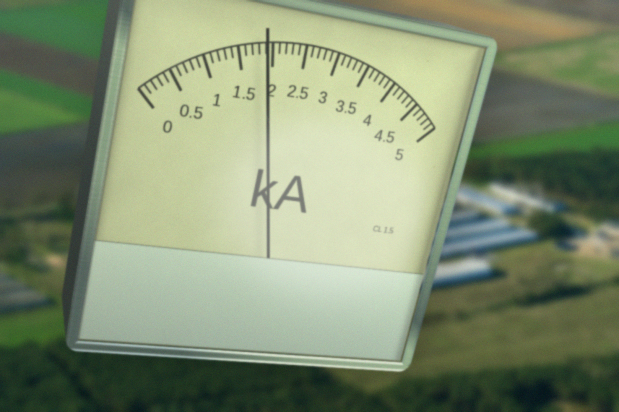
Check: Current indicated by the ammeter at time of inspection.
1.9 kA
